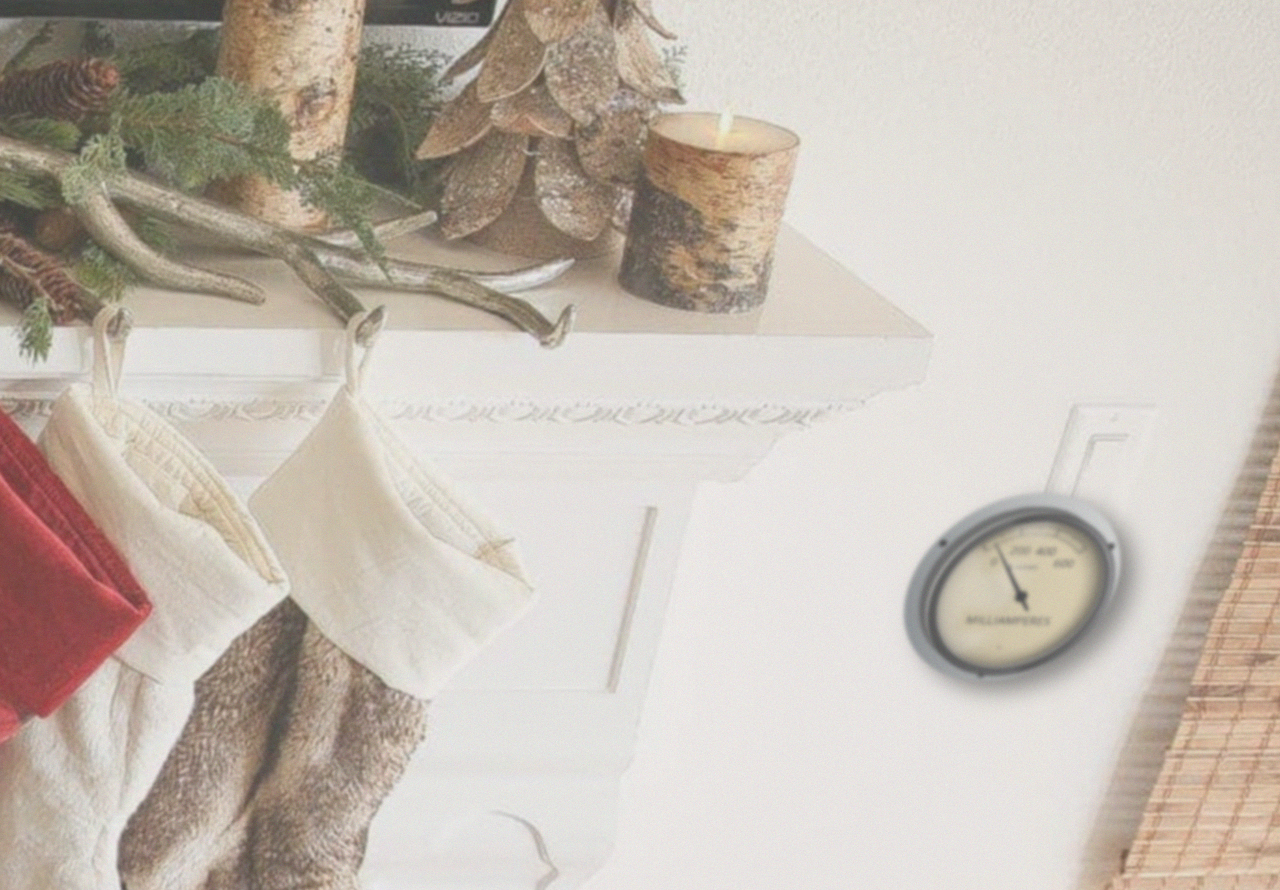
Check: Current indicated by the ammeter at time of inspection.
50 mA
